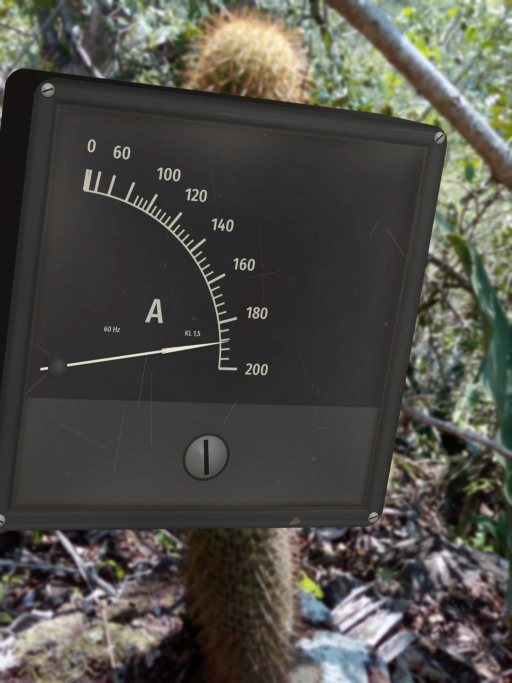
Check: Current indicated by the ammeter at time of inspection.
188 A
